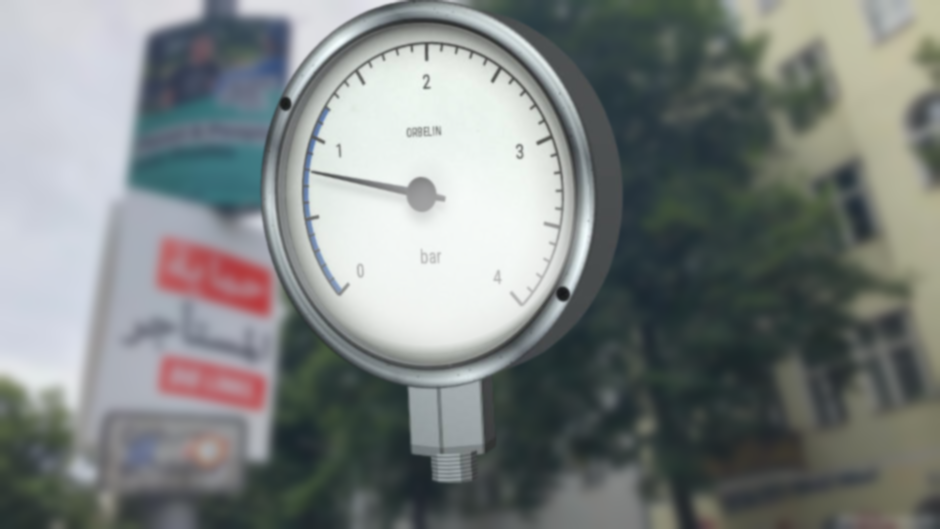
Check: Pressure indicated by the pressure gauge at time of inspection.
0.8 bar
